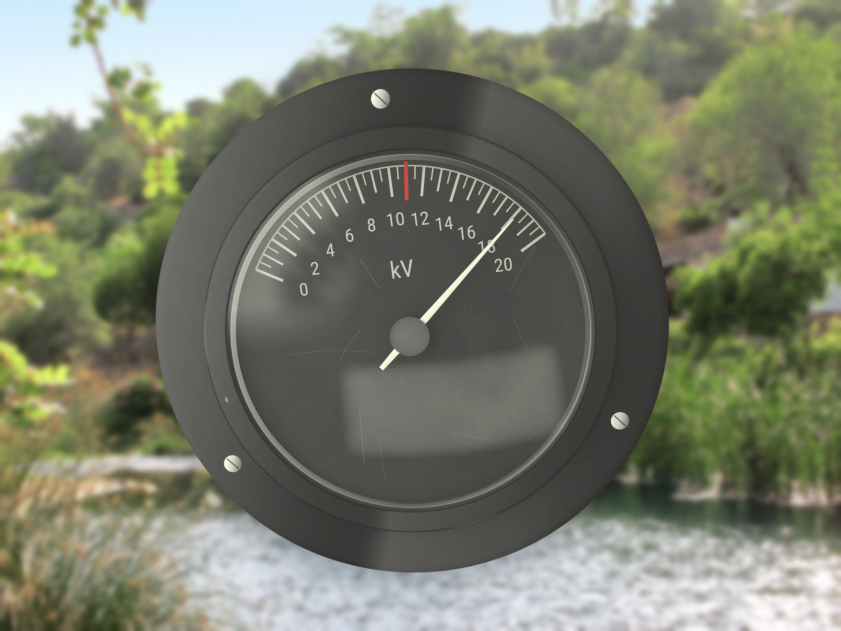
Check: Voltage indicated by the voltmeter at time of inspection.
18 kV
